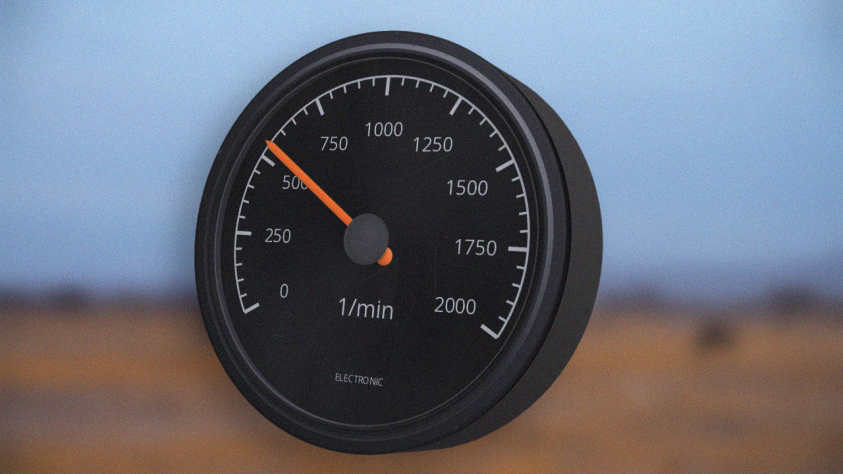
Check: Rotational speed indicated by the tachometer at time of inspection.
550 rpm
